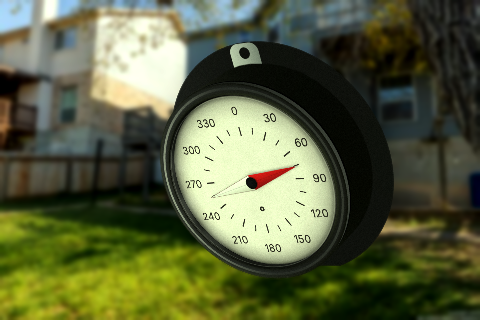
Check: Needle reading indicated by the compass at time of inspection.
75 °
